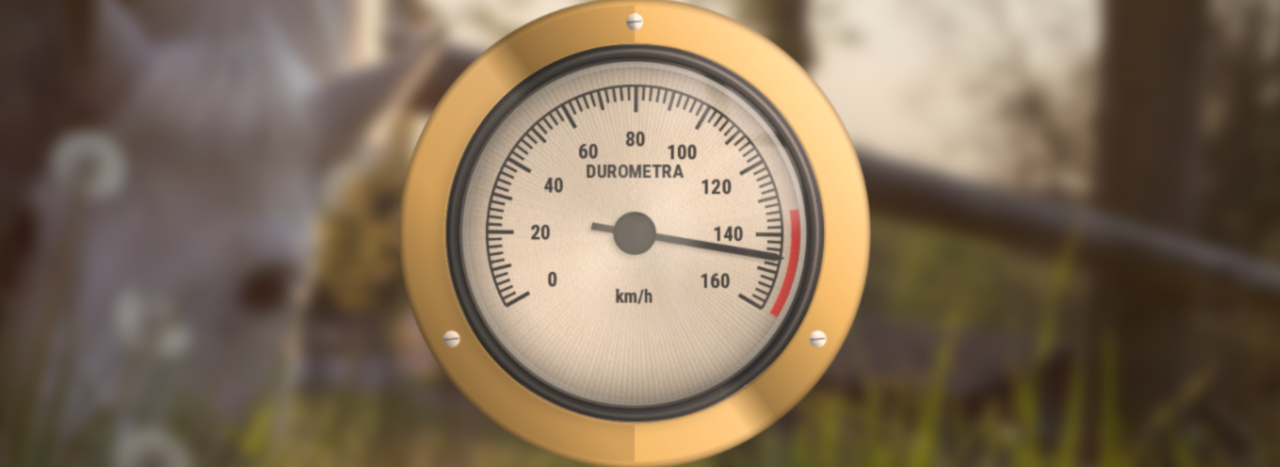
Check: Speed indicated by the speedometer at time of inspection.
146 km/h
